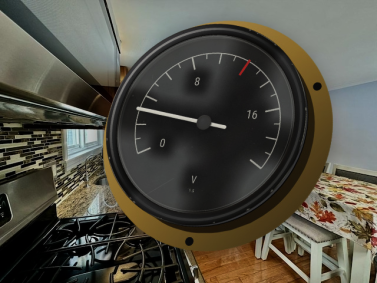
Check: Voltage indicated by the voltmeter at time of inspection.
3 V
